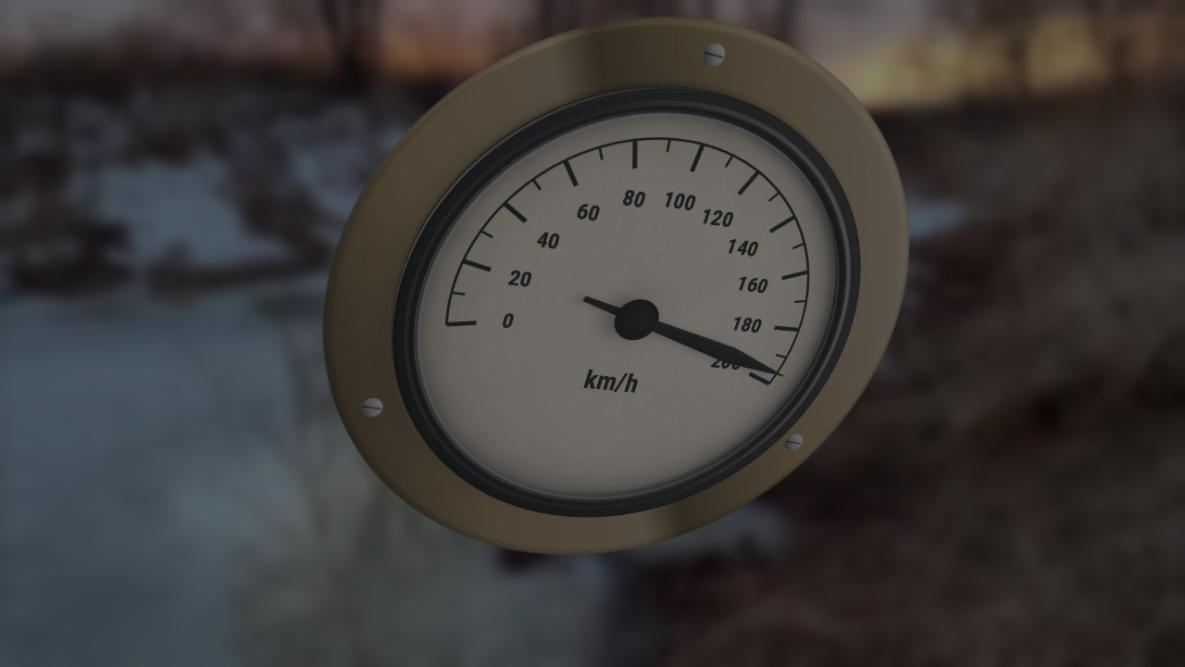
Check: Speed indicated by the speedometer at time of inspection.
195 km/h
